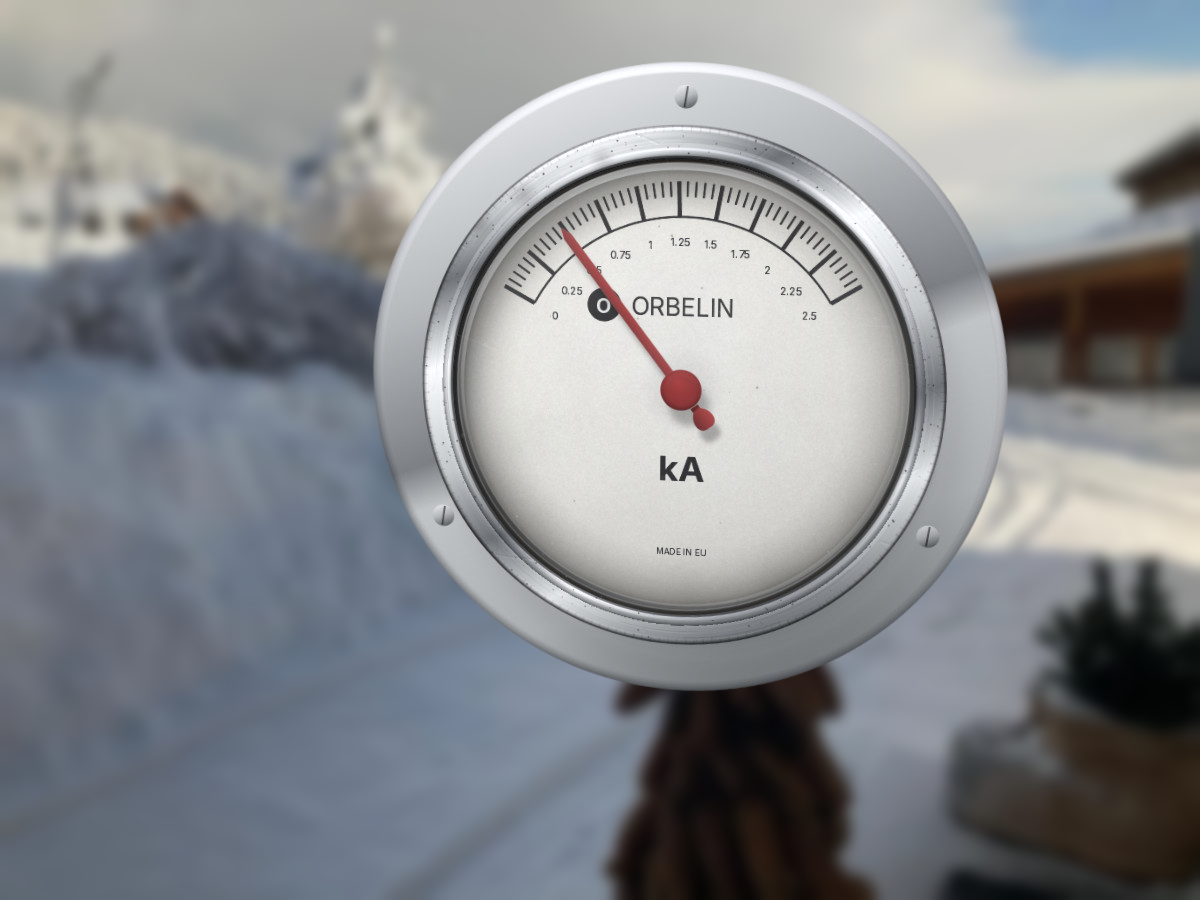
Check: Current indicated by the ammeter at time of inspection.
0.5 kA
